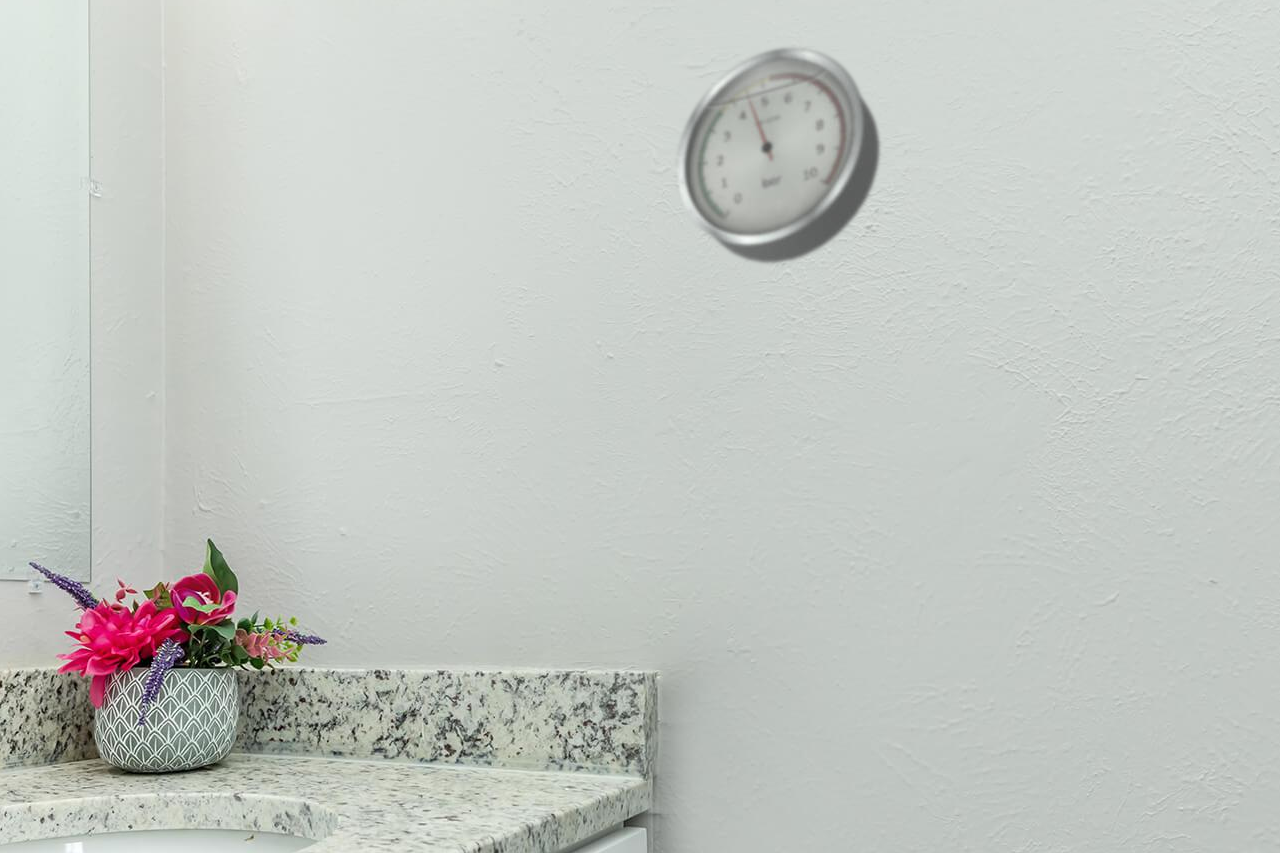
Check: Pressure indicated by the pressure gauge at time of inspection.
4.5 bar
